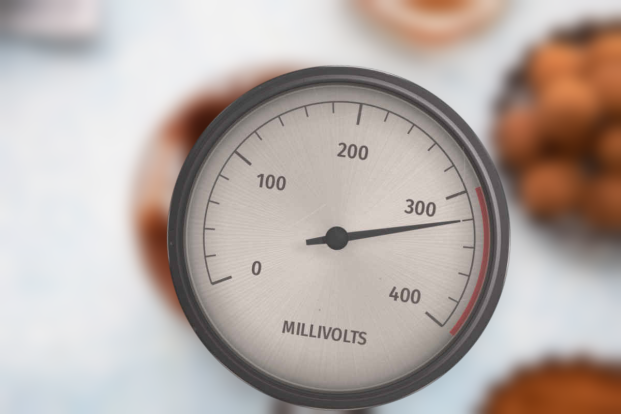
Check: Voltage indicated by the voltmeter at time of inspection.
320 mV
